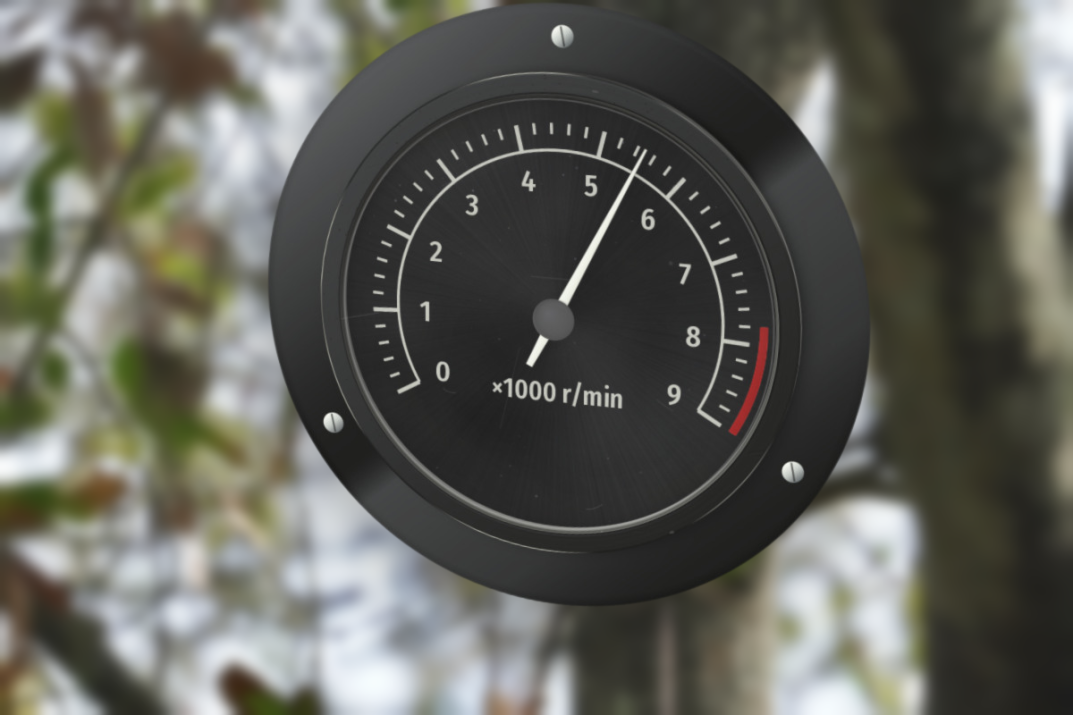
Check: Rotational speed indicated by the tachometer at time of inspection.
5500 rpm
